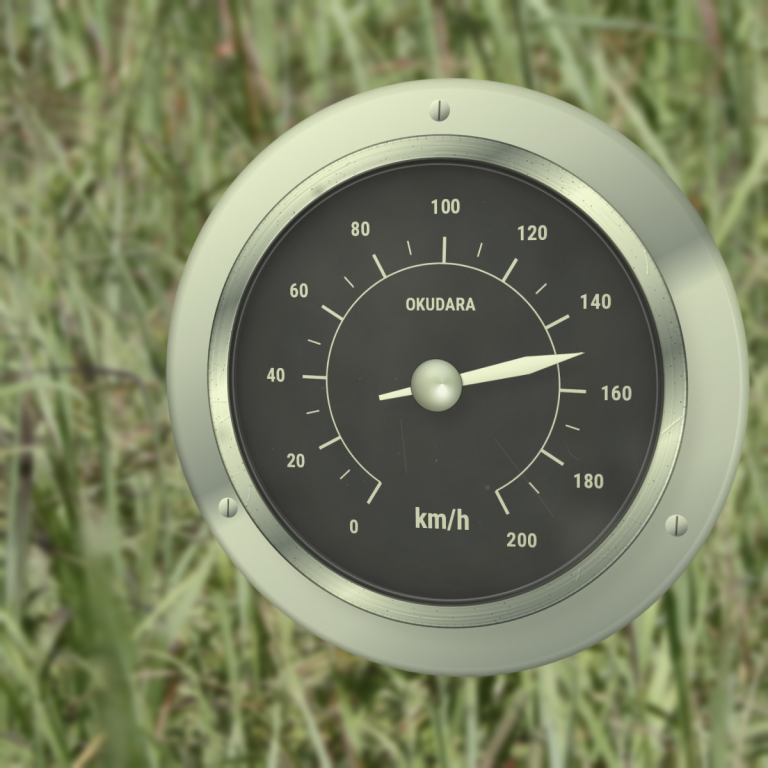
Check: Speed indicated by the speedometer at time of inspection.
150 km/h
